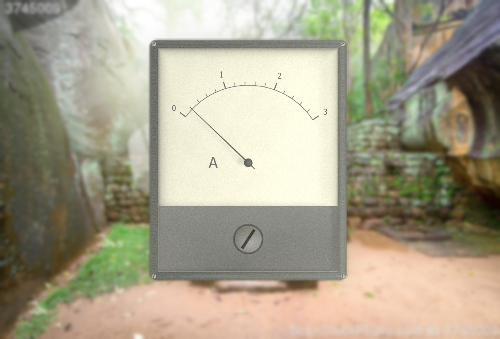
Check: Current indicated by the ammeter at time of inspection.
0.2 A
